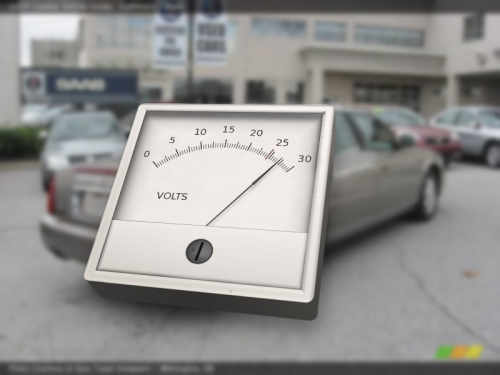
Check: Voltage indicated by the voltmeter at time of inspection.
27.5 V
